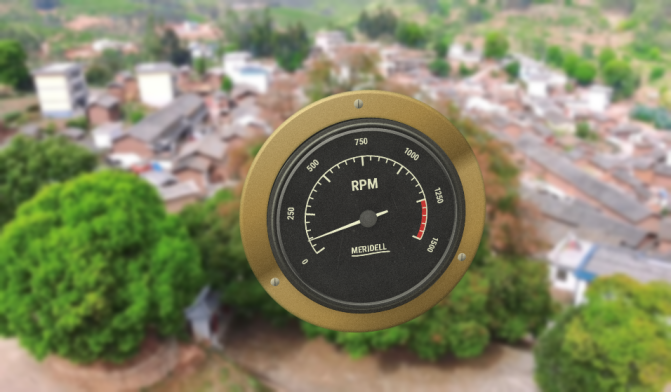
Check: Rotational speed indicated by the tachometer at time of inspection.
100 rpm
